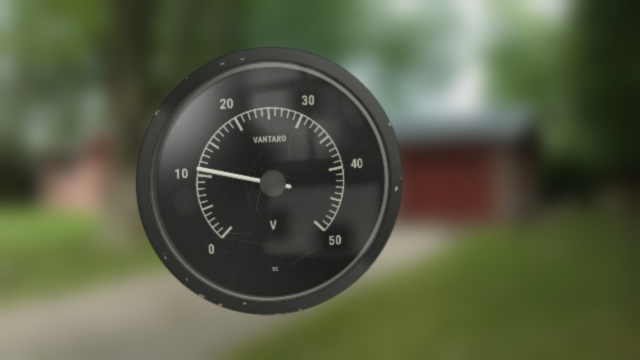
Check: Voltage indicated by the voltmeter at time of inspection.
11 V
